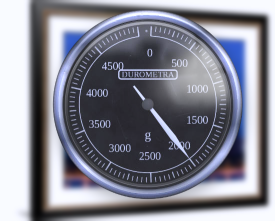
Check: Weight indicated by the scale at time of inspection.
2000 g
